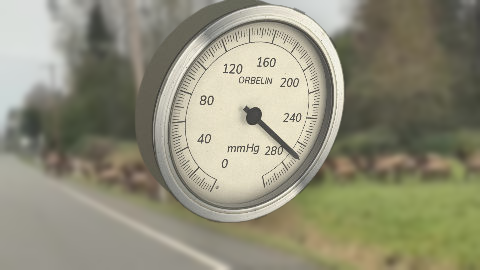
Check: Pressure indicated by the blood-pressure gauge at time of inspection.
270 mmHg
